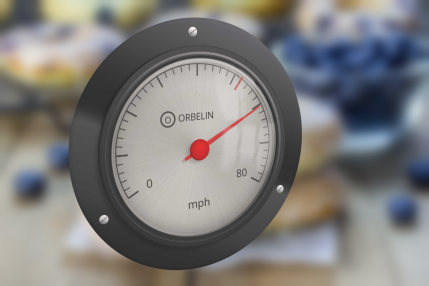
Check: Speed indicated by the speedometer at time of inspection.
60 mph
